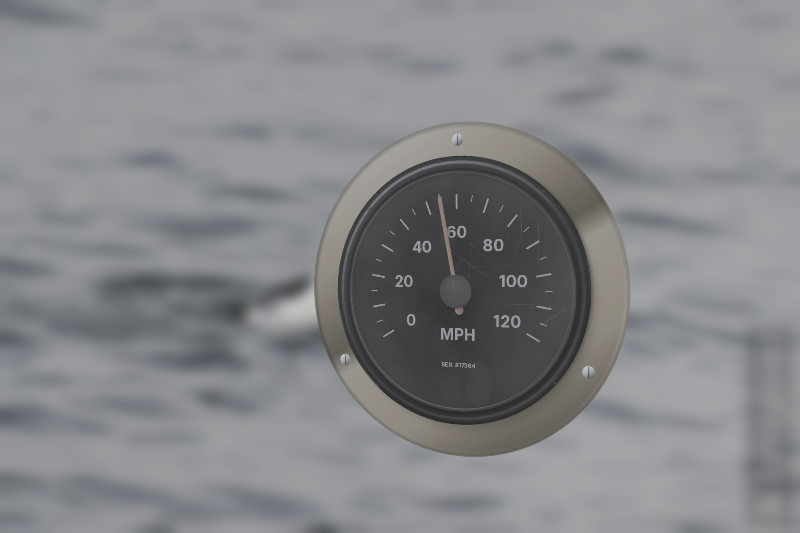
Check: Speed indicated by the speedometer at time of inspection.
55 mph
